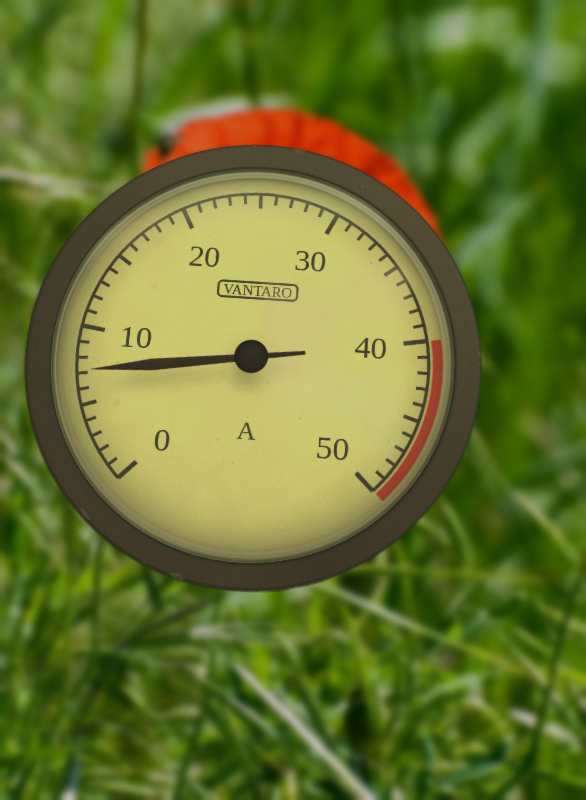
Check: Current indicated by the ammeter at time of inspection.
7 A
